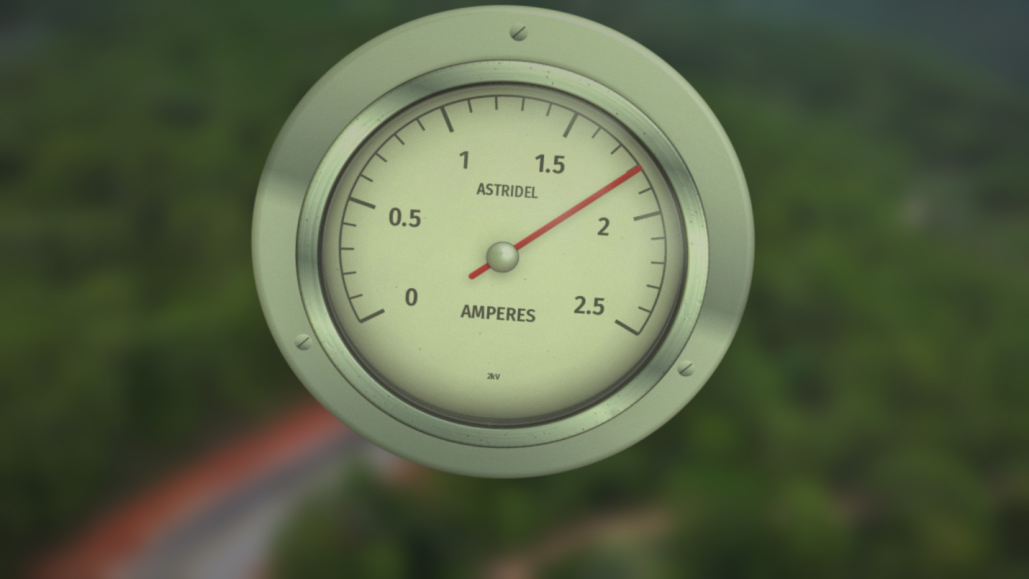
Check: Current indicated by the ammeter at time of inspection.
1.8 A
